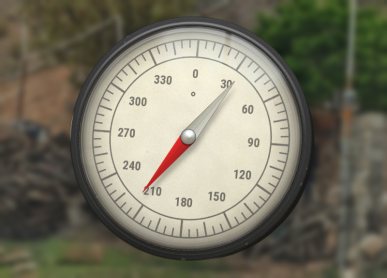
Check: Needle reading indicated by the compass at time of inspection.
215 °
